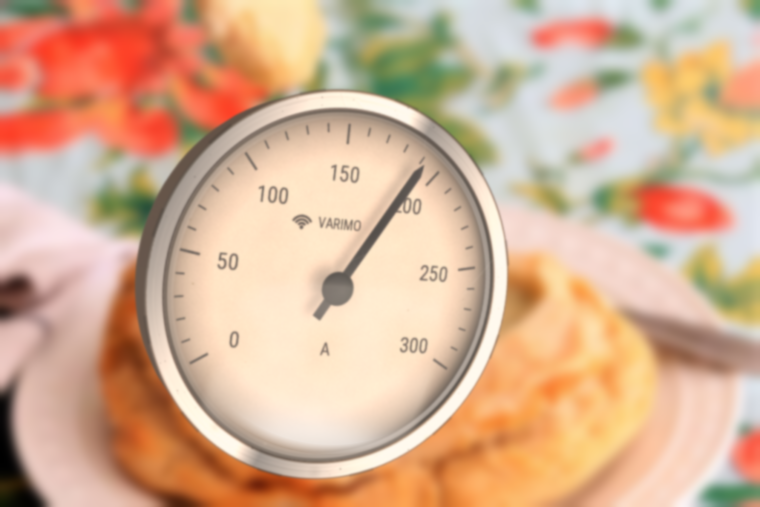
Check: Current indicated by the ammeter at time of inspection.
190 A
